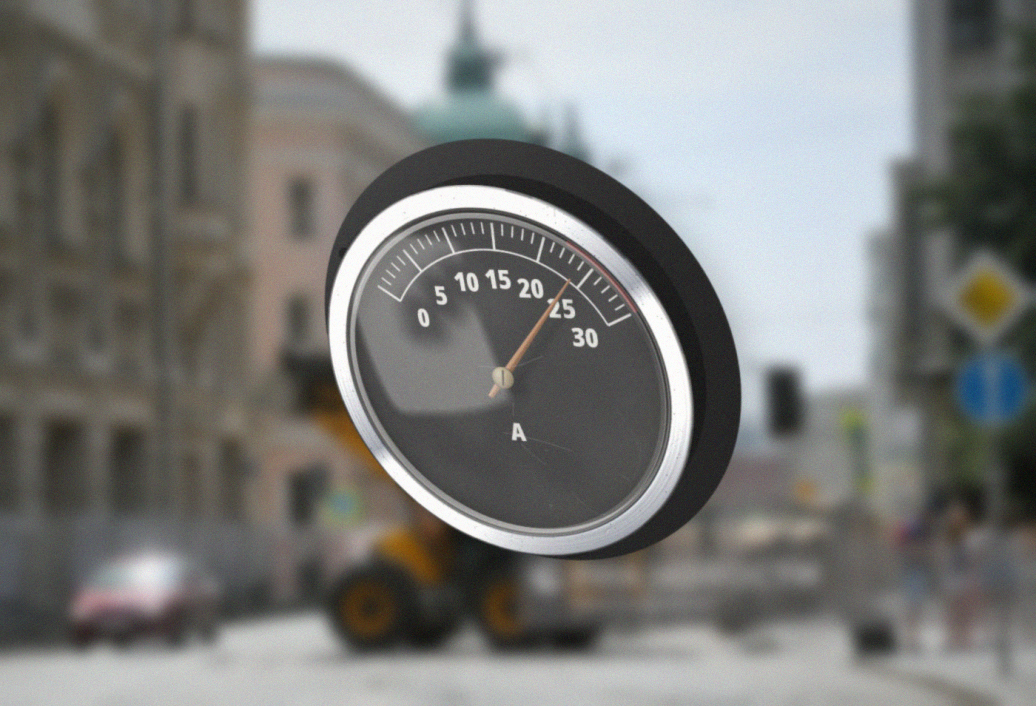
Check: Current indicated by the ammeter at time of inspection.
24 A
